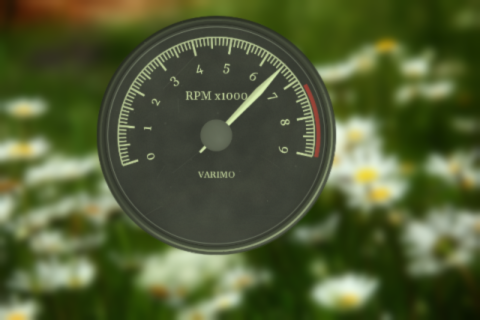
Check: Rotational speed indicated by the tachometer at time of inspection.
6500 rpm
